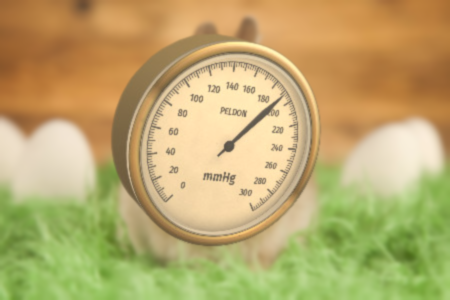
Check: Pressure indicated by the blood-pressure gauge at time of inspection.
190 mmHg
